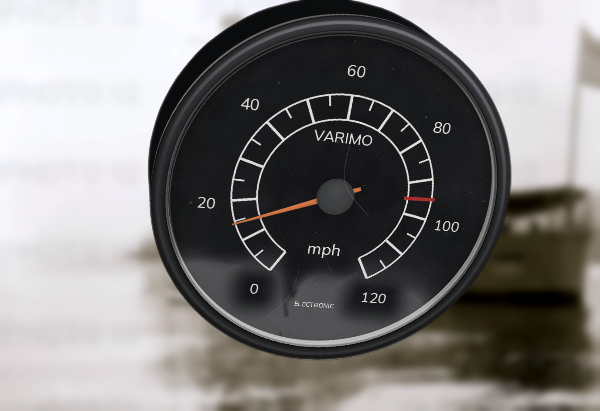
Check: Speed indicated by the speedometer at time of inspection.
15 mph
